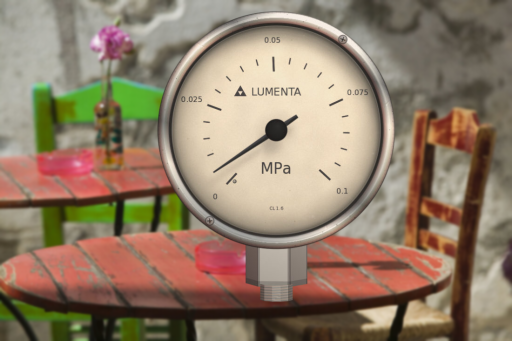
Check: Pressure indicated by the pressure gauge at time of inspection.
0.005 MPa
